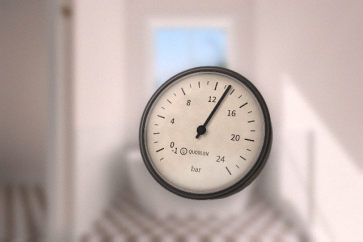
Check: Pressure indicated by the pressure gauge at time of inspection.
13.5 bar
